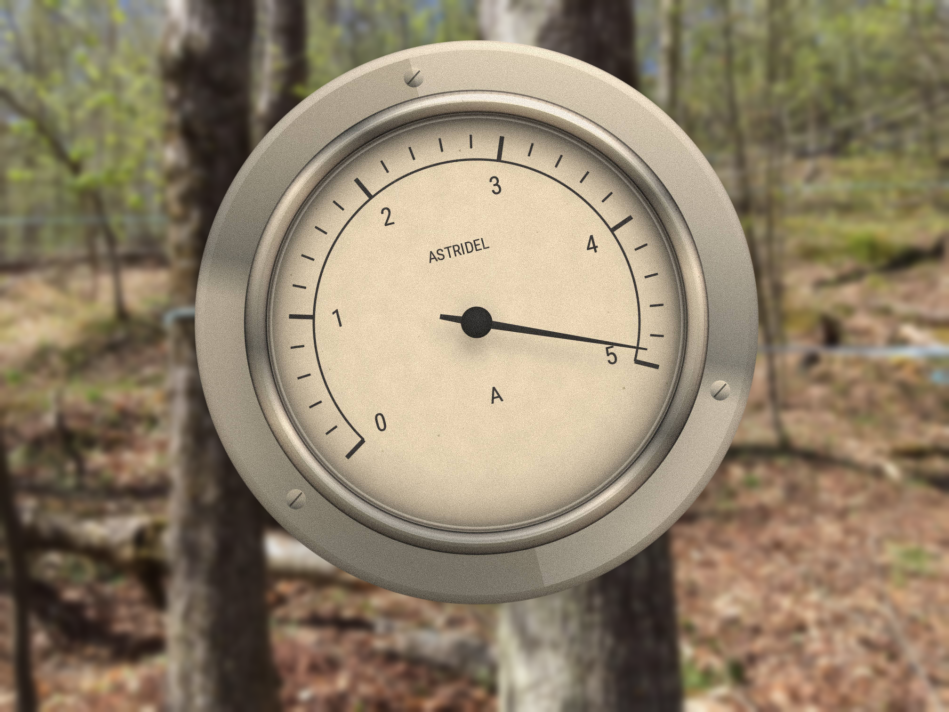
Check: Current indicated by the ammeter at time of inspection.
4.9 A
